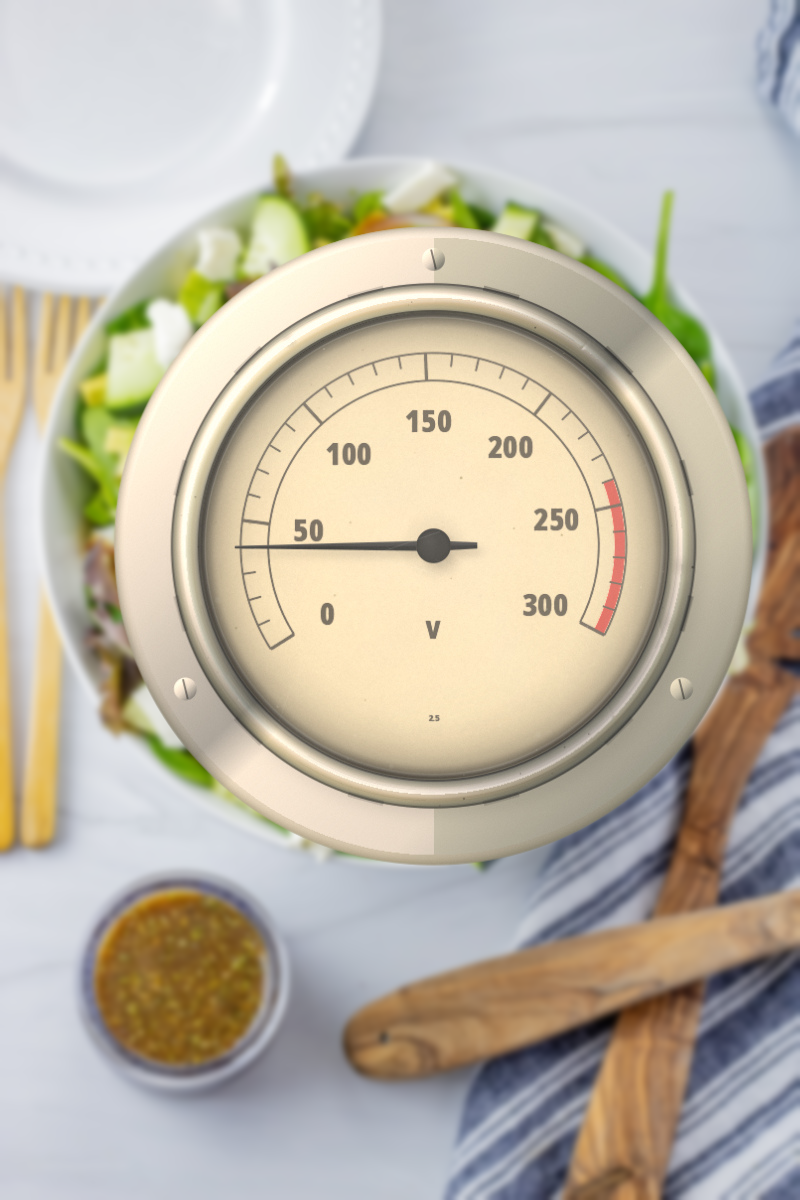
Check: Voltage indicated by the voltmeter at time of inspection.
40 V
